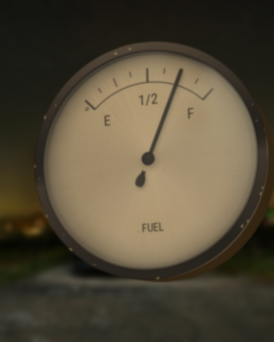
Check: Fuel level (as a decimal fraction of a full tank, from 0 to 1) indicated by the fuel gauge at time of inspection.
0.75
